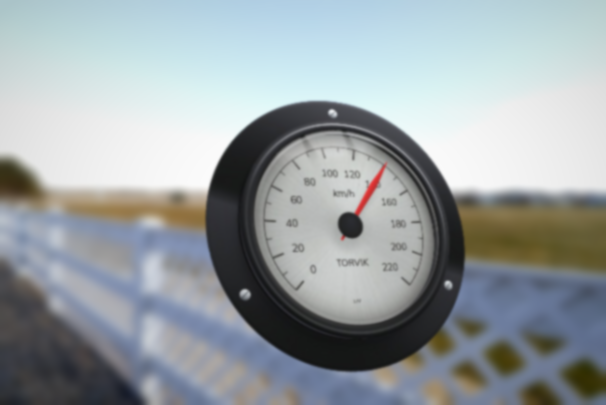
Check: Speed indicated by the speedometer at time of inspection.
140 km/h
